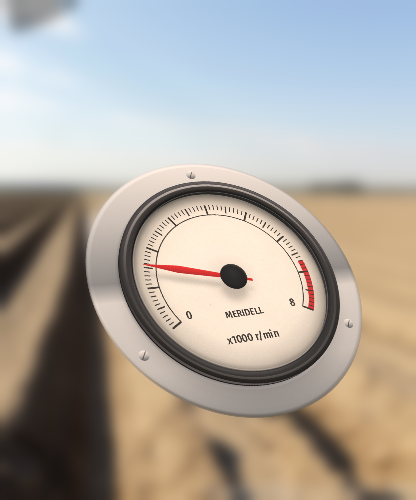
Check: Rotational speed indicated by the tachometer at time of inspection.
1500 rpm
